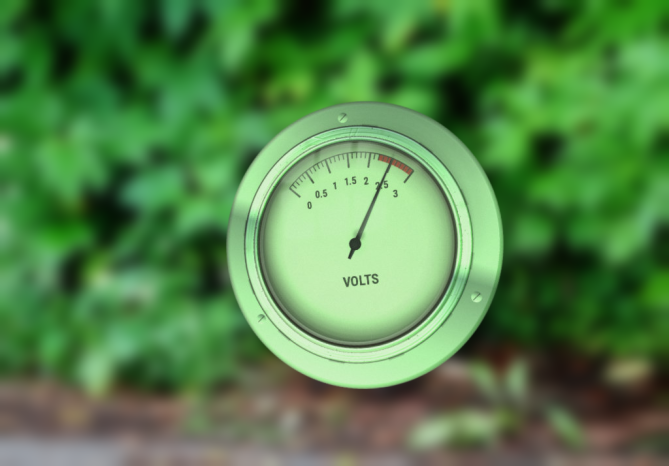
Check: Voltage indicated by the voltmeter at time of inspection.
2.5 V
